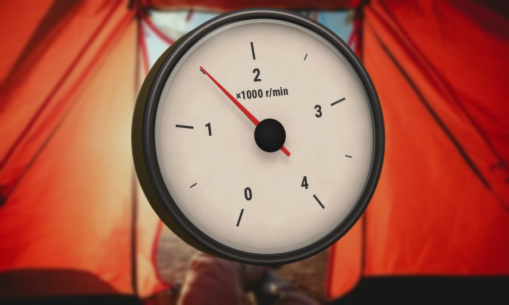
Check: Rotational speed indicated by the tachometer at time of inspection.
1500 rpm
